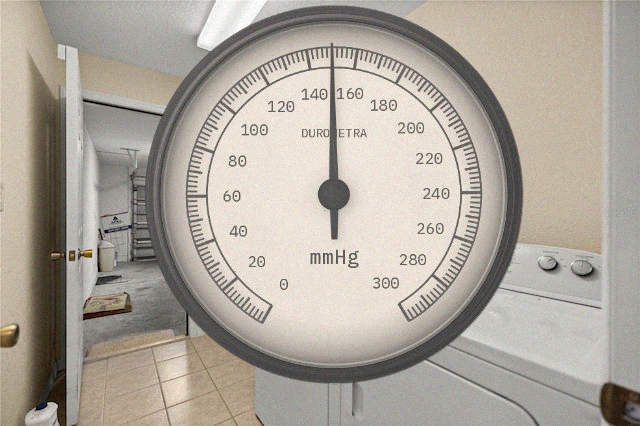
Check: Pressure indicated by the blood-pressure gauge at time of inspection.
150 mmHg
